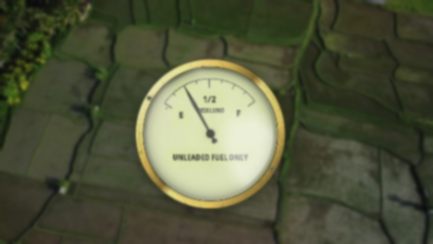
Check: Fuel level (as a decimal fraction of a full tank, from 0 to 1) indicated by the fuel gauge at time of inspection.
0.25
